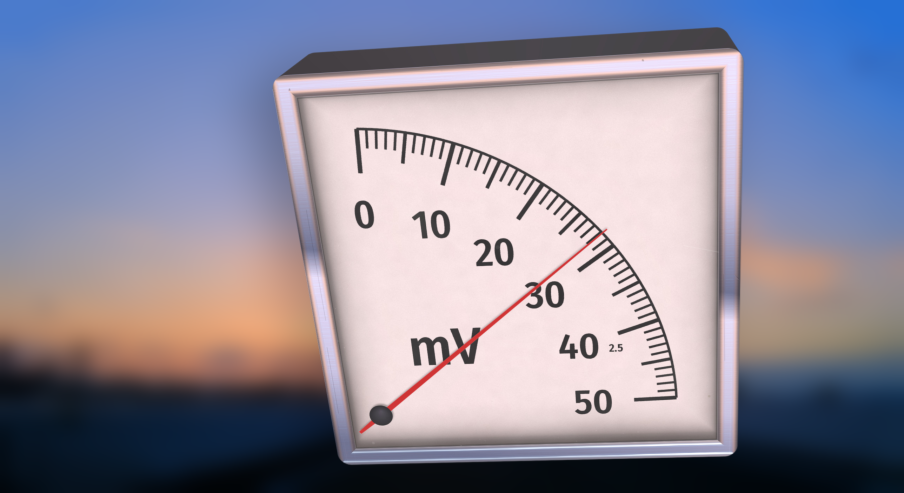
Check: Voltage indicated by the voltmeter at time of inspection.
28 mV
